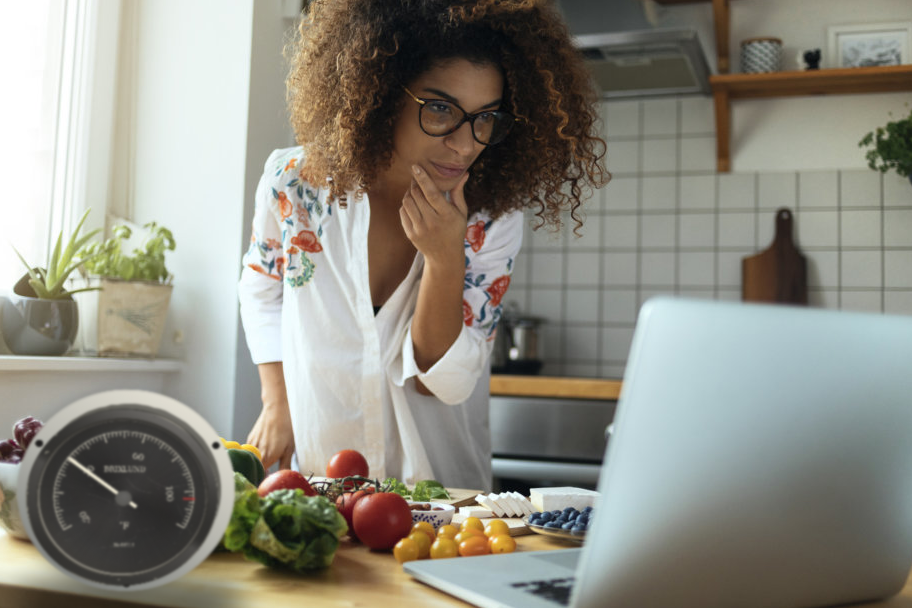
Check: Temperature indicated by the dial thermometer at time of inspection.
20 °F
